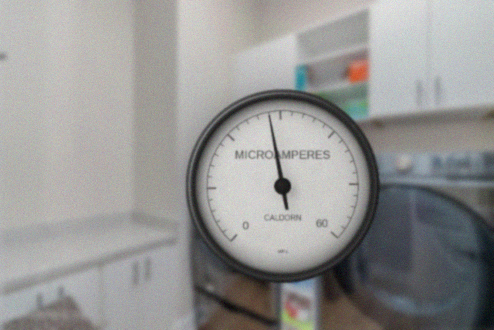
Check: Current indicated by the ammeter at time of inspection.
28 µA
